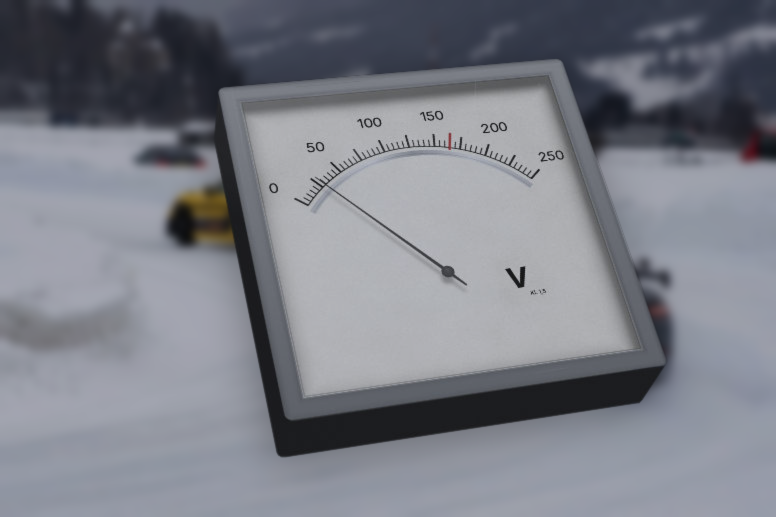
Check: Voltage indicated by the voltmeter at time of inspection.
25 V
